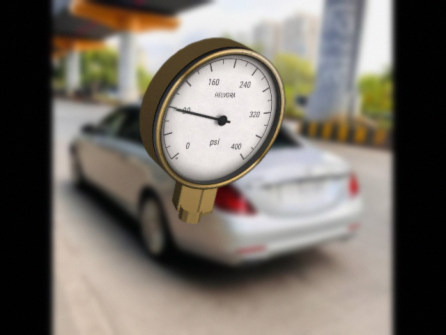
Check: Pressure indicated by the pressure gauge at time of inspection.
80 psi
